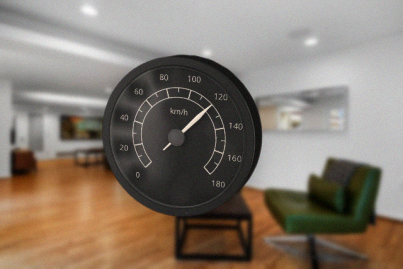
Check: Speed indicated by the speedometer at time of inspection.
120 km/h
